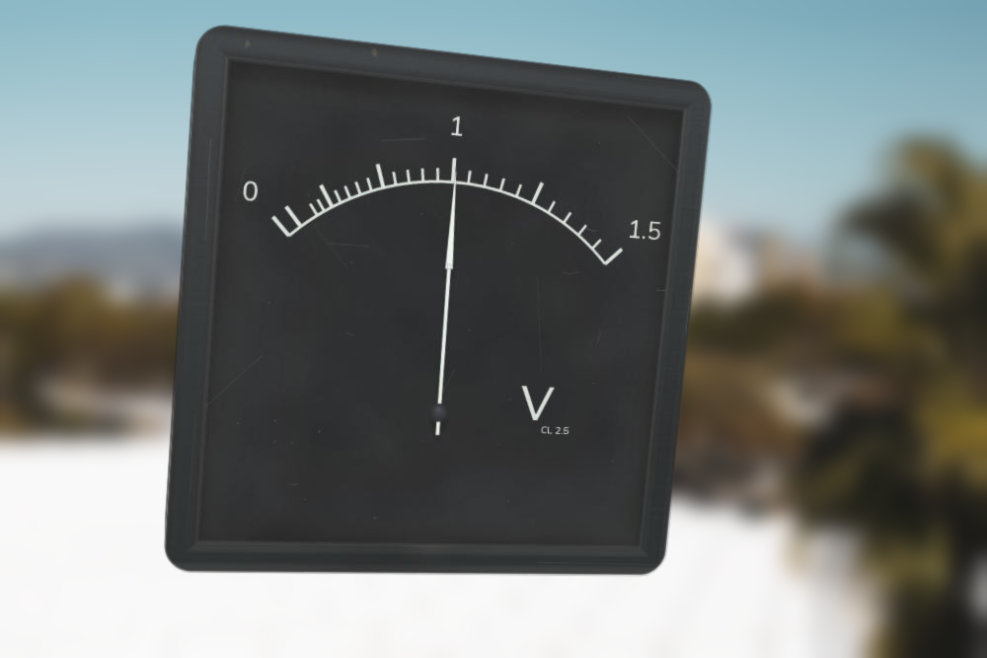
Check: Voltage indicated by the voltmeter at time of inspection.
1 V
